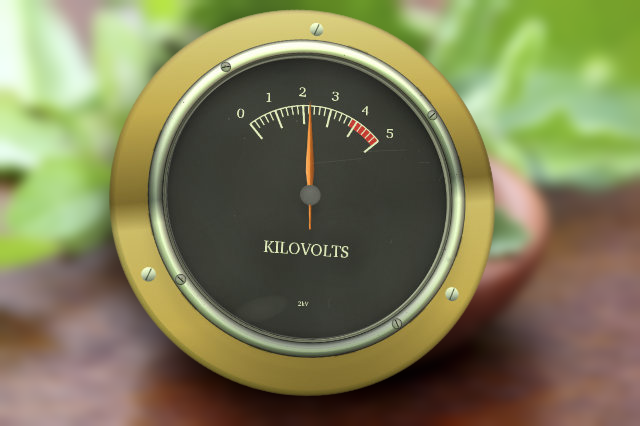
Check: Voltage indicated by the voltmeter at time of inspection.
2.2 kV
